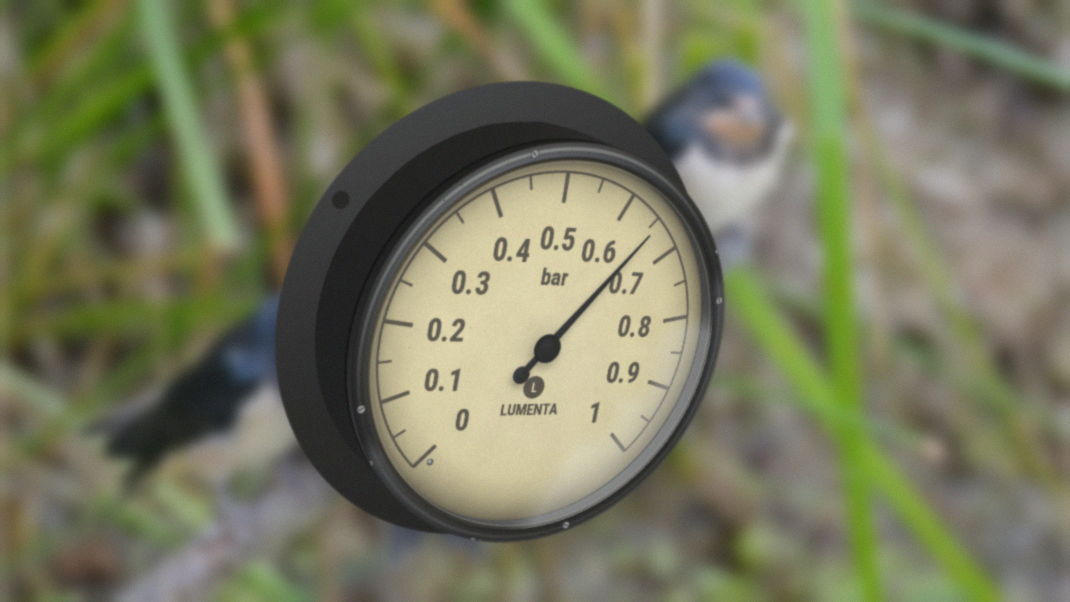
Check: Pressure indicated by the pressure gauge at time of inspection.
0.65 bar
